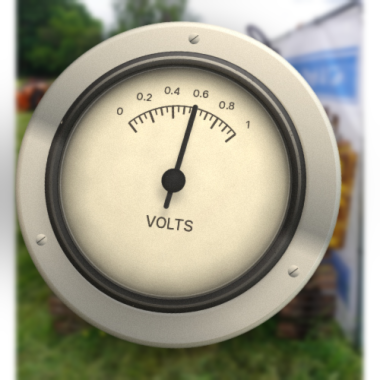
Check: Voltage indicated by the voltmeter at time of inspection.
0.6 V
